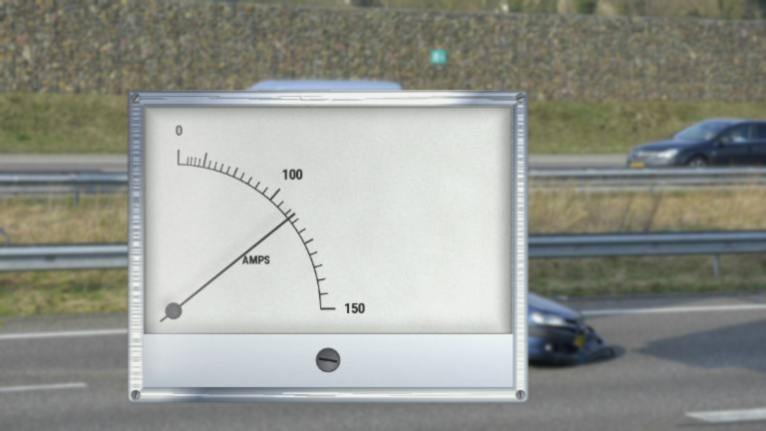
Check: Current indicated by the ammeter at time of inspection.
112.5 A
